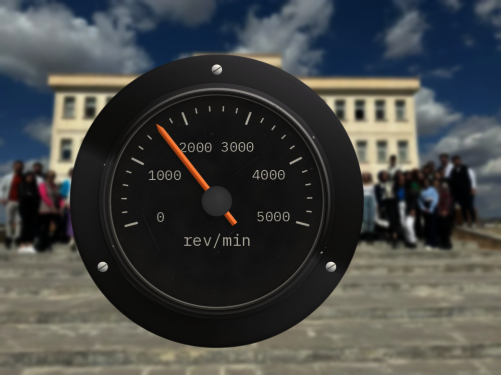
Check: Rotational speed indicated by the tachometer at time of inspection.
1600 rpm
